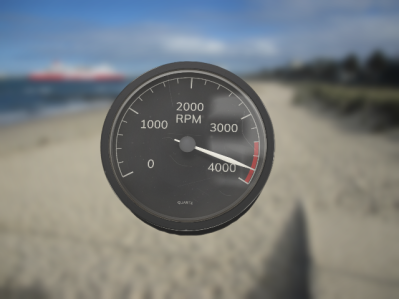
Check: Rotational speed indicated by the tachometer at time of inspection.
3800 rpm
